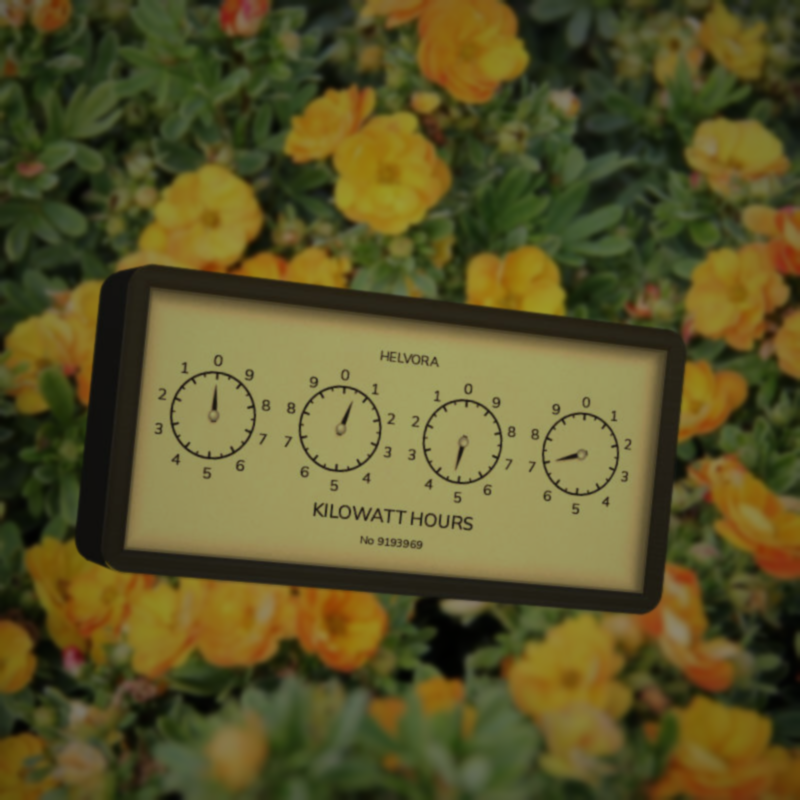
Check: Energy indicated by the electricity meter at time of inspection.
47 kWh
